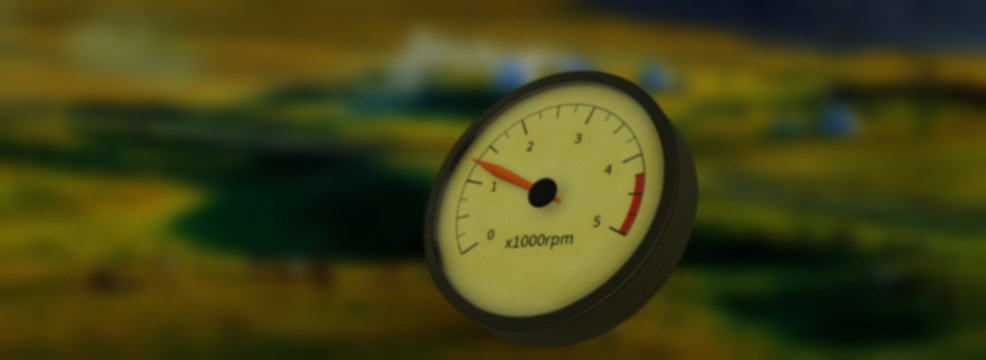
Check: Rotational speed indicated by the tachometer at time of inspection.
1250 rpm
